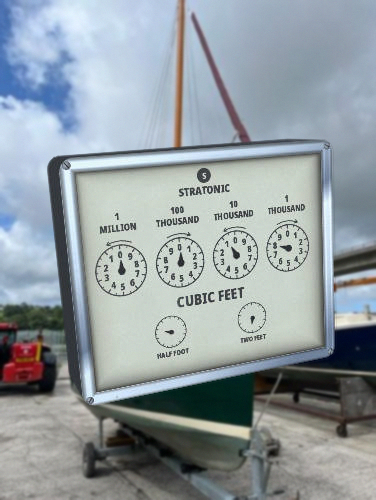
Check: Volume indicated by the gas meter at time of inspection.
800 ft³
